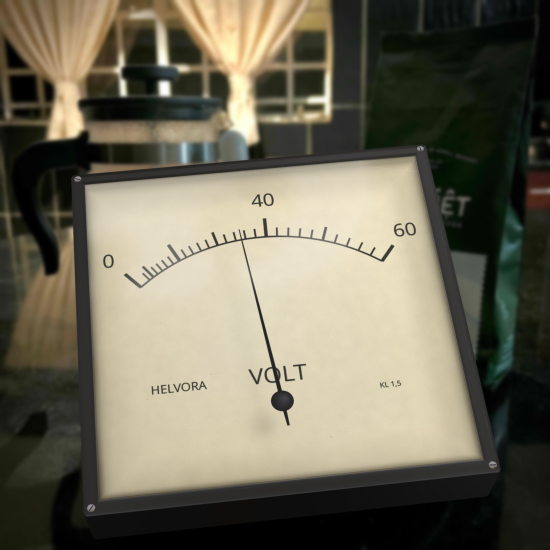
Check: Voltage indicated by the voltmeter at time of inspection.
35 V
